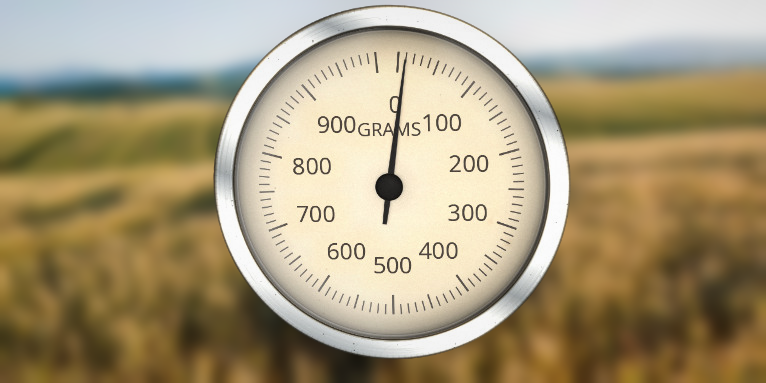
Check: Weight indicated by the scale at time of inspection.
10 g
